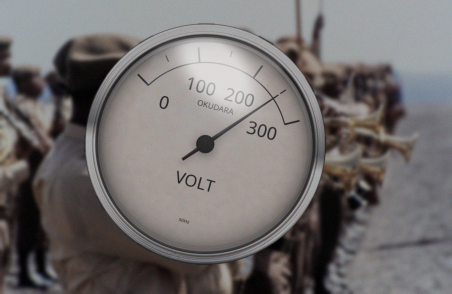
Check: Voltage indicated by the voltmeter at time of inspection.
250 V
